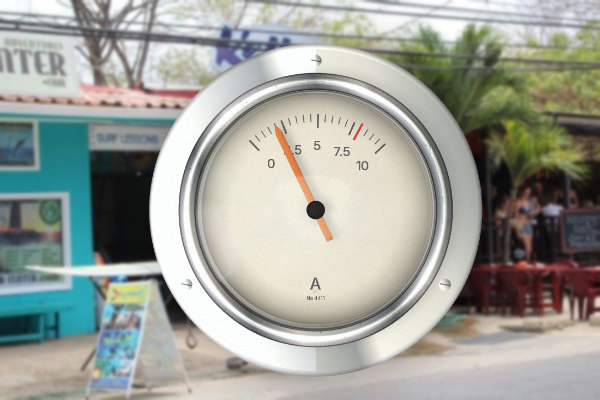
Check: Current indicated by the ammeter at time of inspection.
2 A
